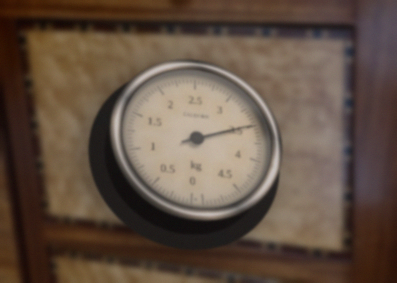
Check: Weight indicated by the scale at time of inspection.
3.5 kg
